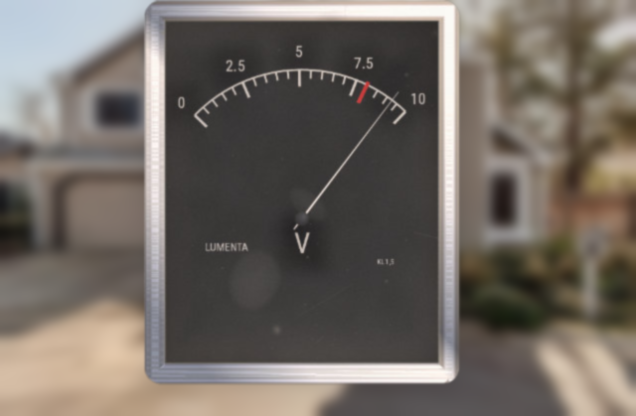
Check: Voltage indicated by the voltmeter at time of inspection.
9.25 V
